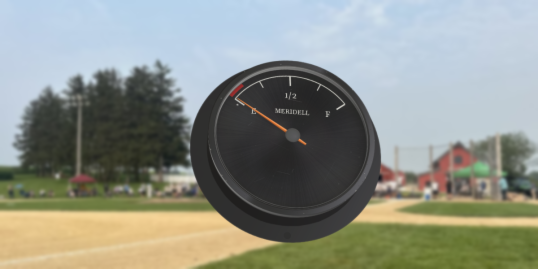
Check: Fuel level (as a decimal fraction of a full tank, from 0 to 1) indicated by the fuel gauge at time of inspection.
0
